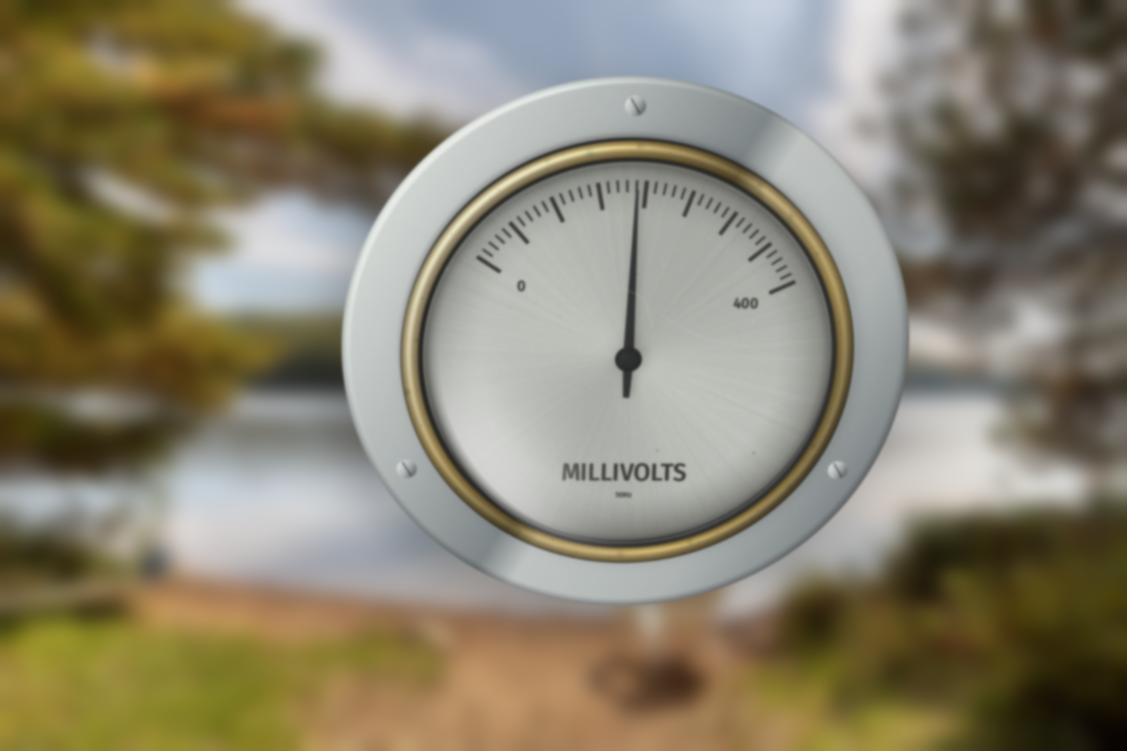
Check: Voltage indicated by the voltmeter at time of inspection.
190 mV
